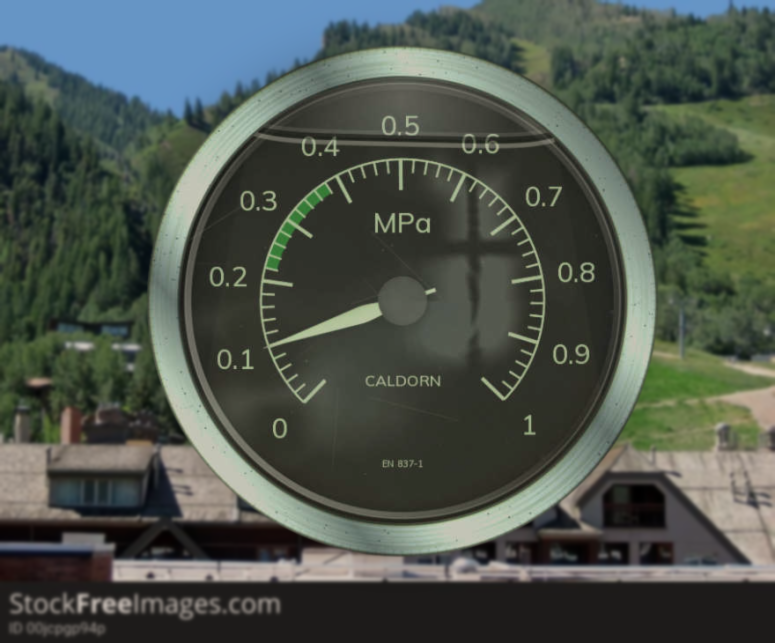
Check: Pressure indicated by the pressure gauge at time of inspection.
0.1 MPa
